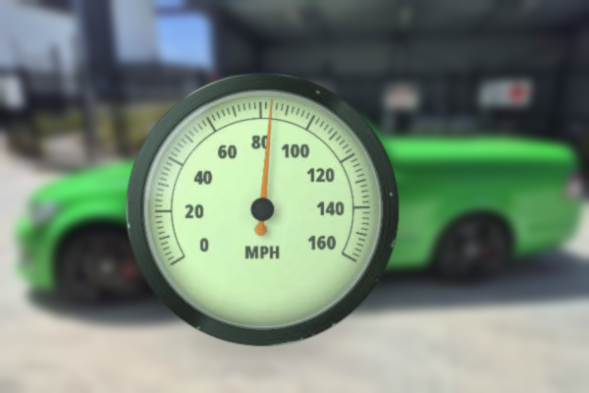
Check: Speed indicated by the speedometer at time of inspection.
84 mph
